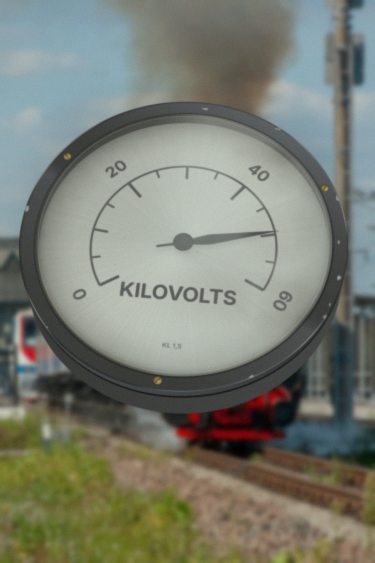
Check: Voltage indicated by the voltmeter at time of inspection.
50 kV
